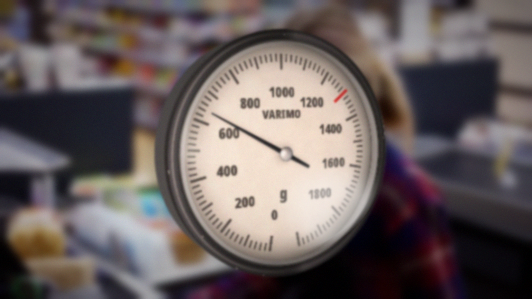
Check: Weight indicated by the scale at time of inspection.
640 g
